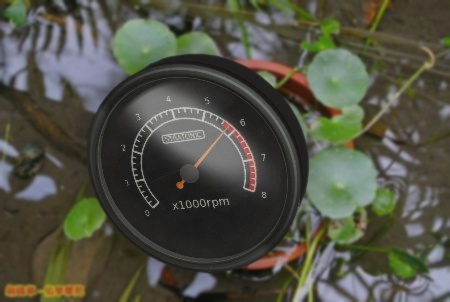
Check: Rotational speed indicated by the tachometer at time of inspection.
5800 rpm
